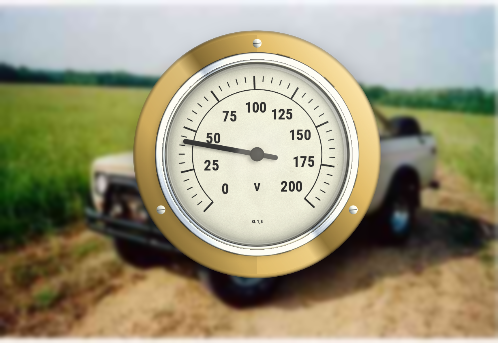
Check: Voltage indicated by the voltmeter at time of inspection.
42.5 V
